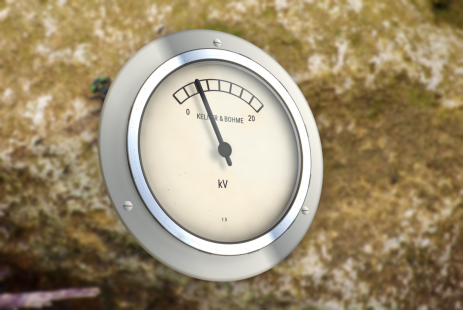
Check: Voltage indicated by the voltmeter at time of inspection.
5 kV
